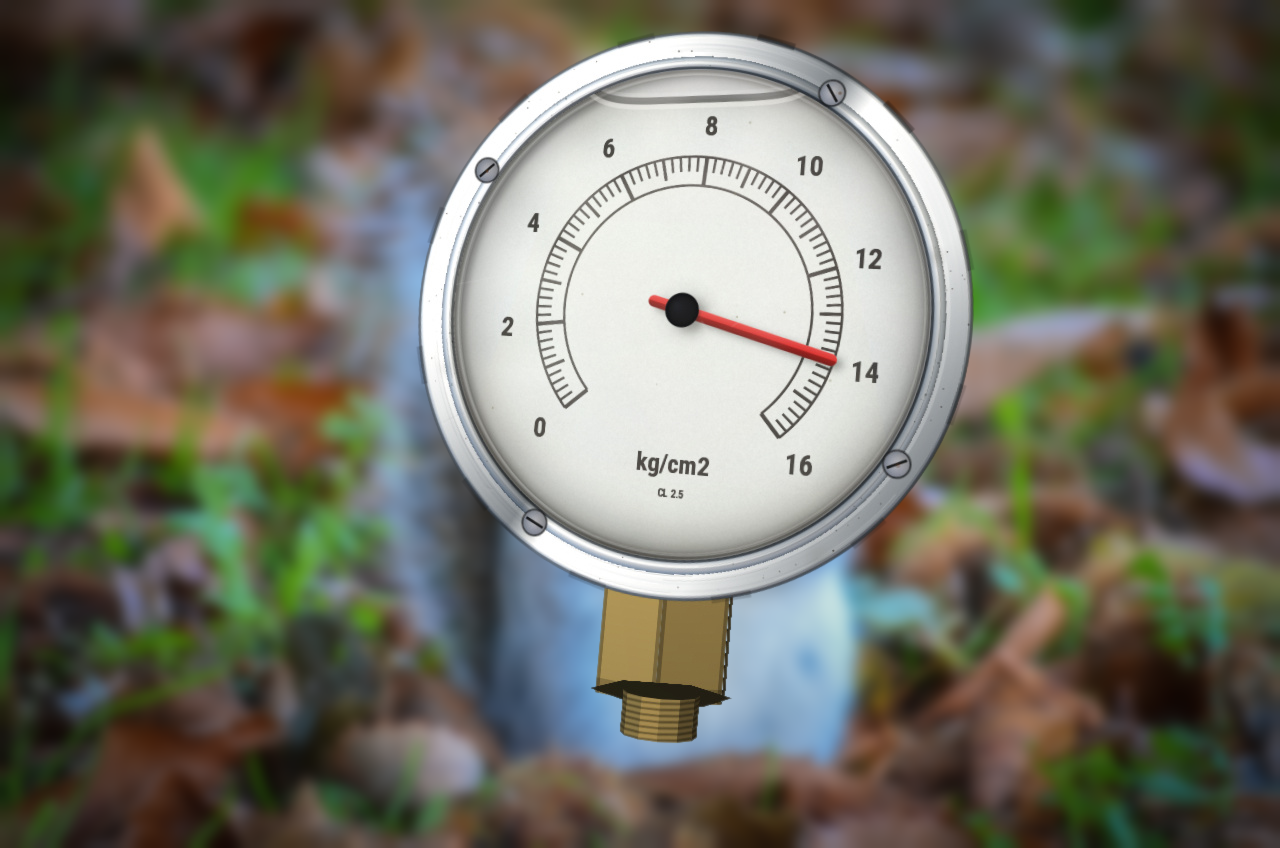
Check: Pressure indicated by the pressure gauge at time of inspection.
14 kg/cm²
